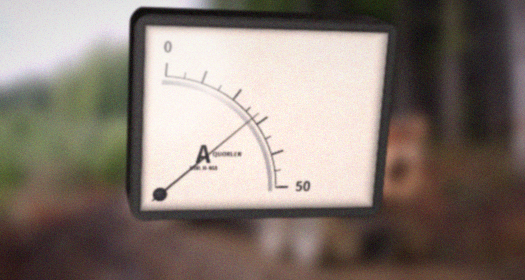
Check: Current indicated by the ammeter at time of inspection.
27.5 A
